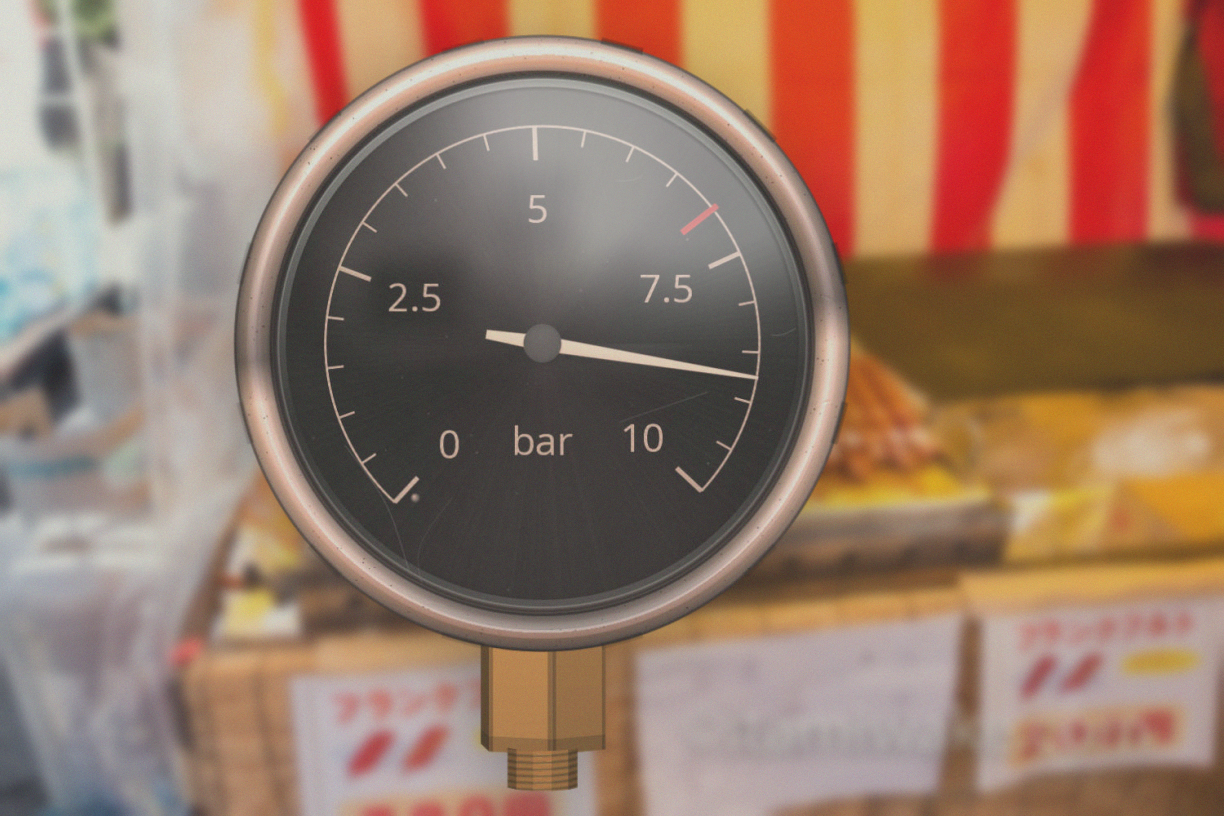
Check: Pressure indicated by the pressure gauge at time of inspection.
8.75 bar
